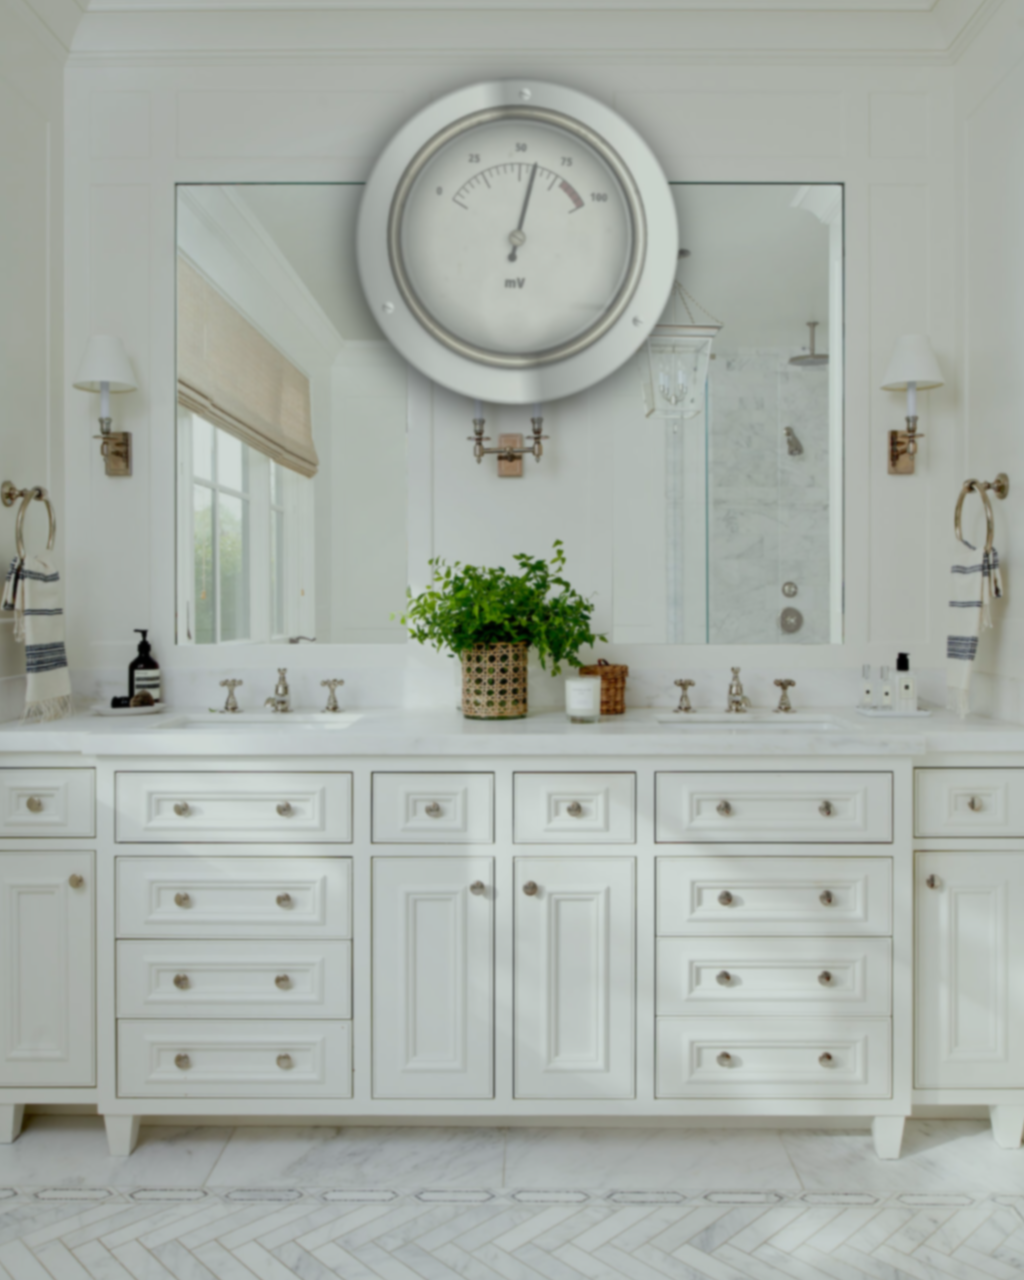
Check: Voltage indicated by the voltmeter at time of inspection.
60 mV
